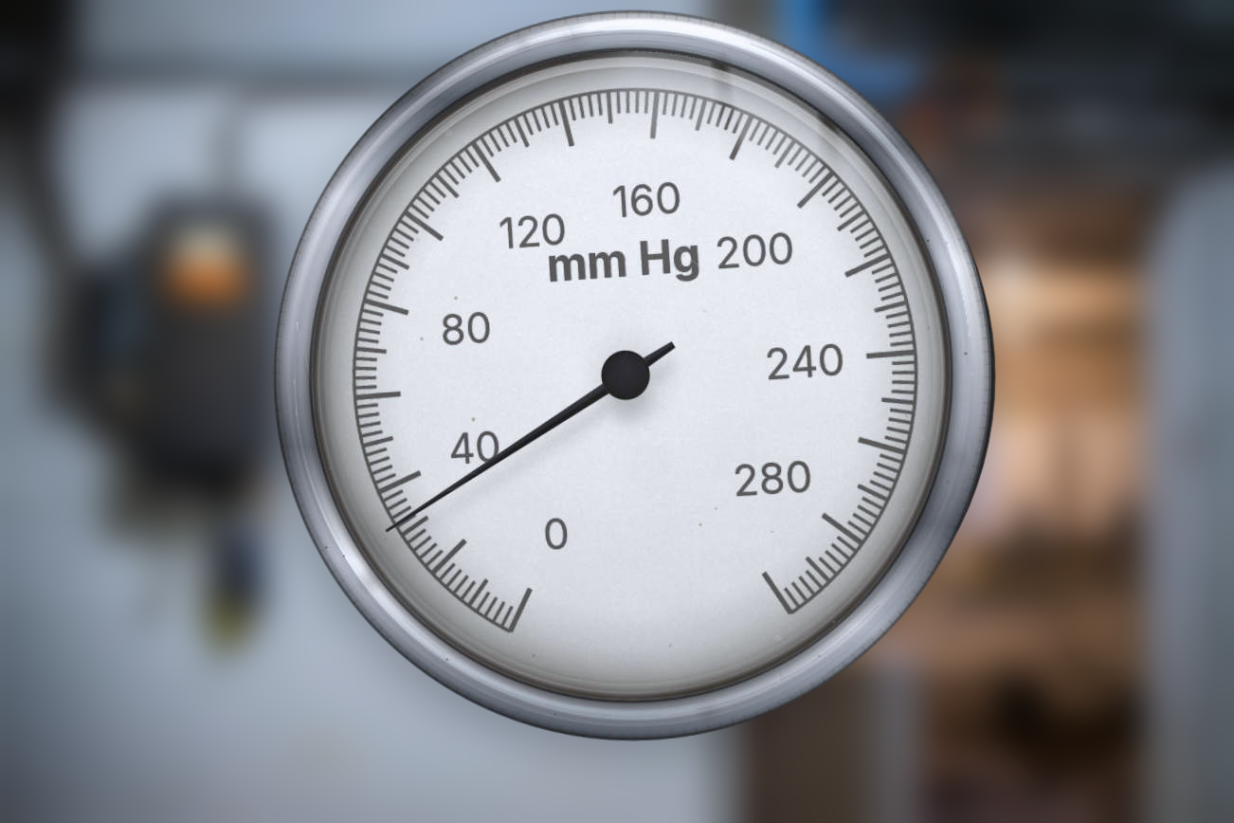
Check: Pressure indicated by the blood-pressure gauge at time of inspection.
32 mmHg
